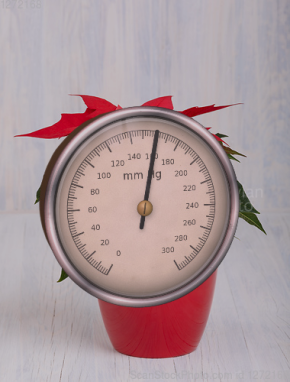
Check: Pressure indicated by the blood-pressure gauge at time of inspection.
160 mmHg
